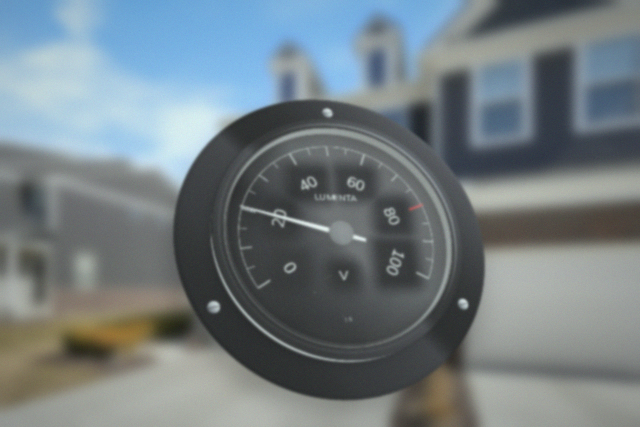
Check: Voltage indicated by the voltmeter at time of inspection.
20 V
